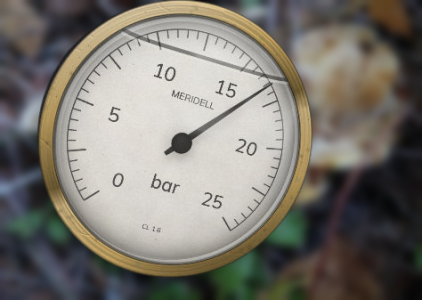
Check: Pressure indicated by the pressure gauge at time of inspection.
16.5 bar
